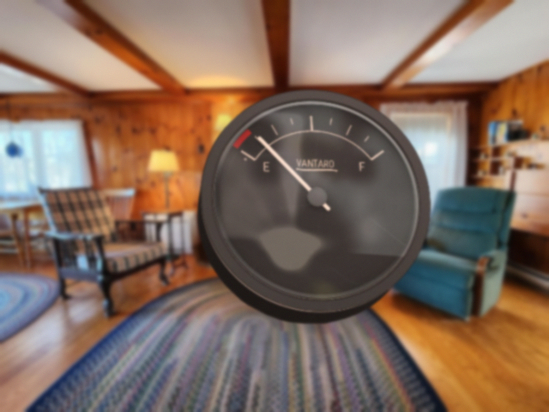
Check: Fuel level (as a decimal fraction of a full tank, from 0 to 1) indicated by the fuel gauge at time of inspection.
0.125
